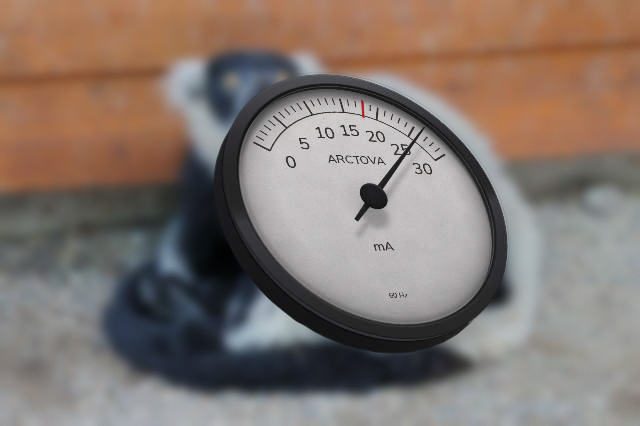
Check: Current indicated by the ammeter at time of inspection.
26 mA
